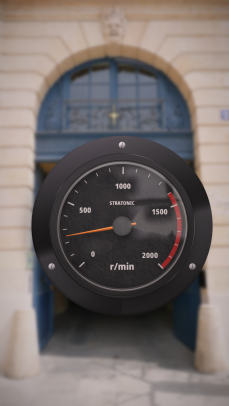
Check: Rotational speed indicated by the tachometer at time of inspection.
250 rpm
